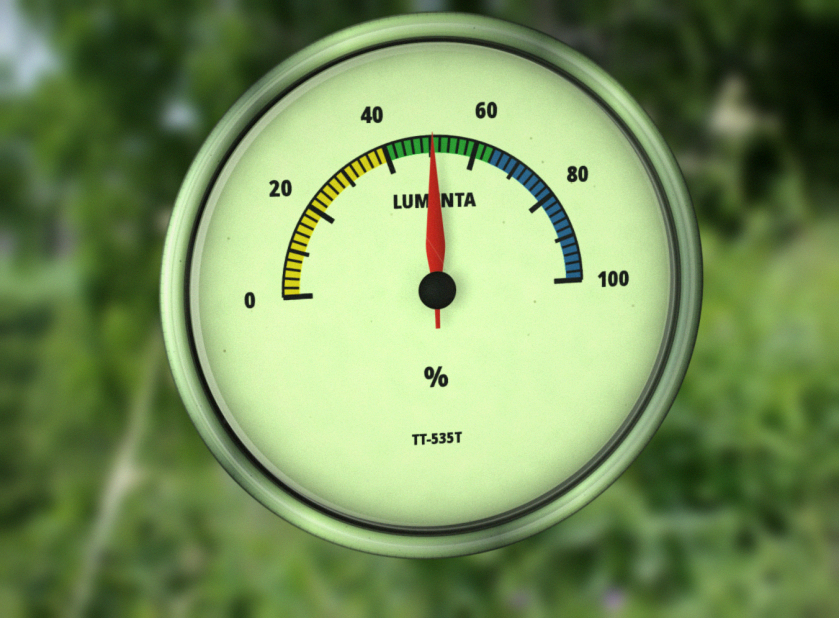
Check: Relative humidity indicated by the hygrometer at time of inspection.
50 %
